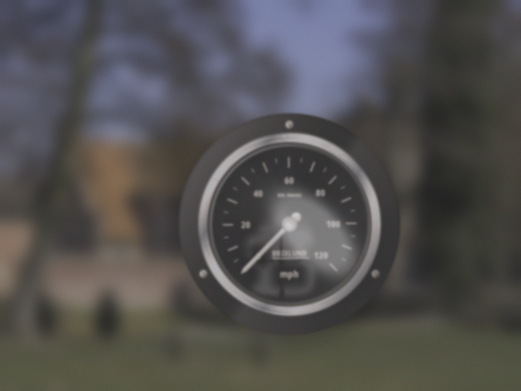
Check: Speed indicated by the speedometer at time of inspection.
0 mph
